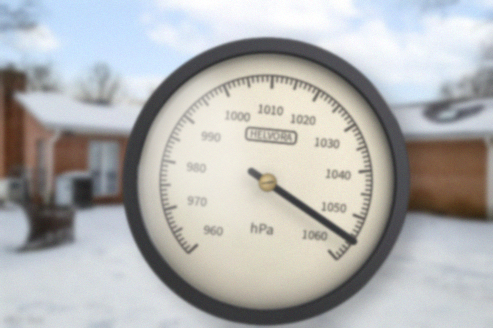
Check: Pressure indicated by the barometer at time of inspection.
1055 hPa
